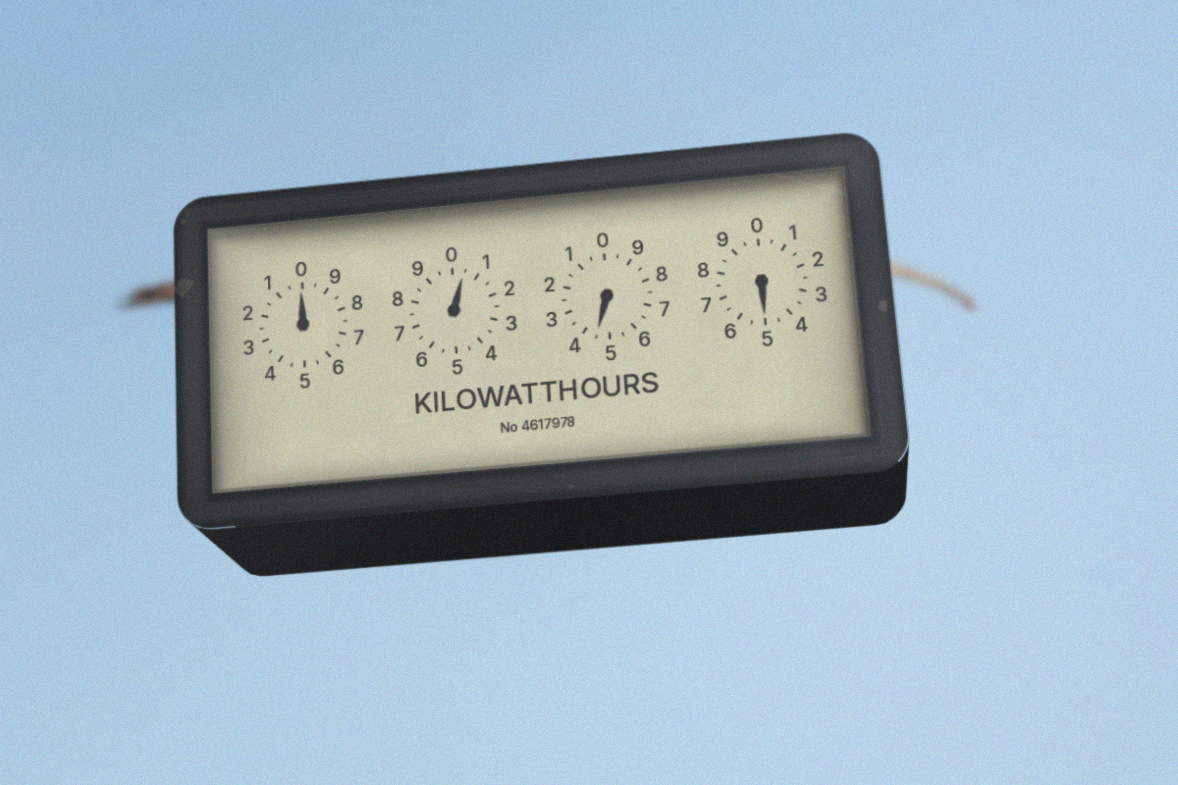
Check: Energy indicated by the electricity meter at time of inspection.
45 kWh
